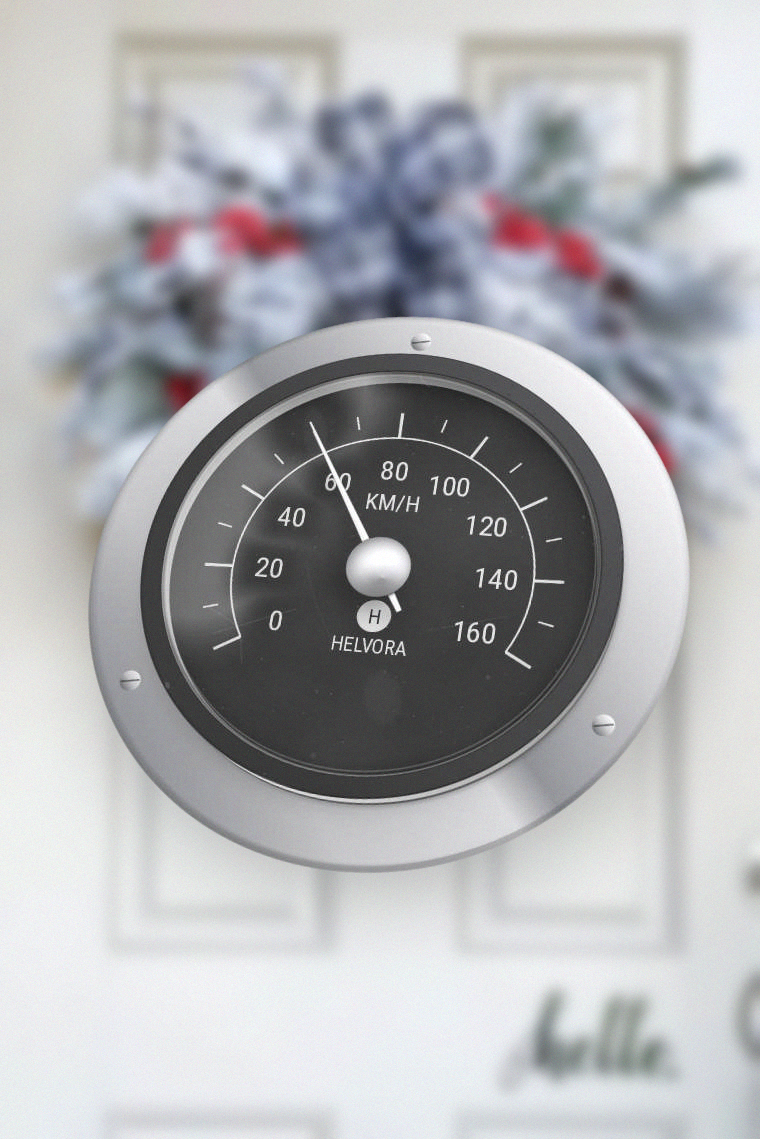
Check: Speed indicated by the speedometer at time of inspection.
60 km/h
